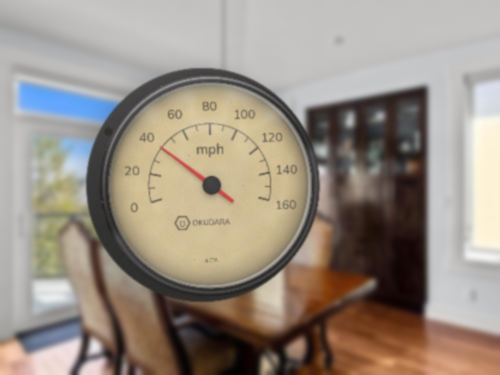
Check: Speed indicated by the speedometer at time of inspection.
40 mph
